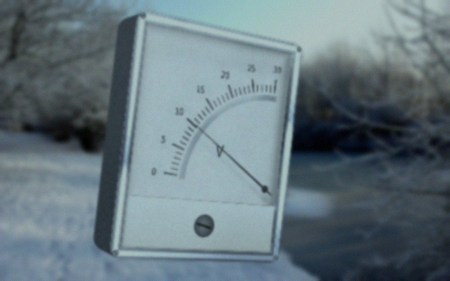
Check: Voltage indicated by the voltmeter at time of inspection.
10 V
